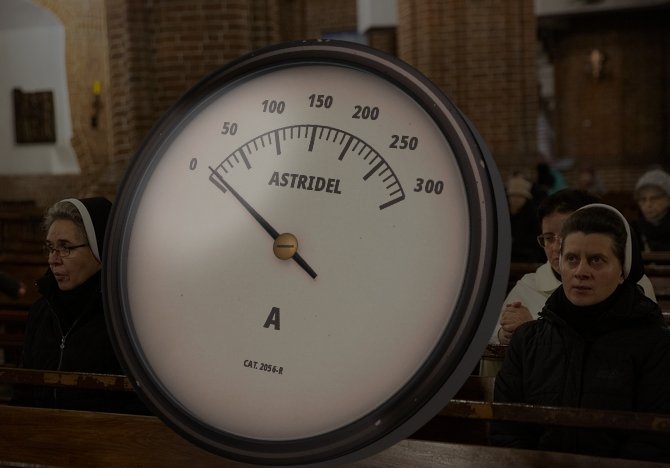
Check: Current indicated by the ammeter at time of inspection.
10 A
